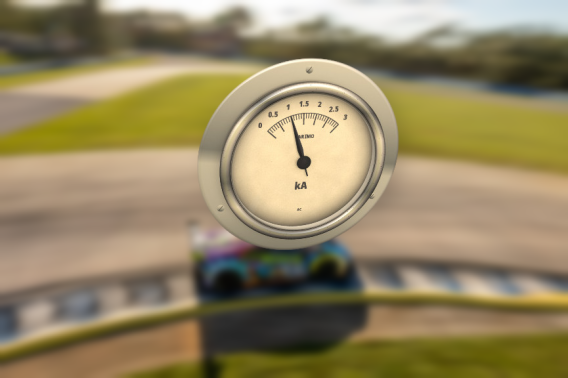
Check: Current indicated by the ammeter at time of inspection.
1 kA
